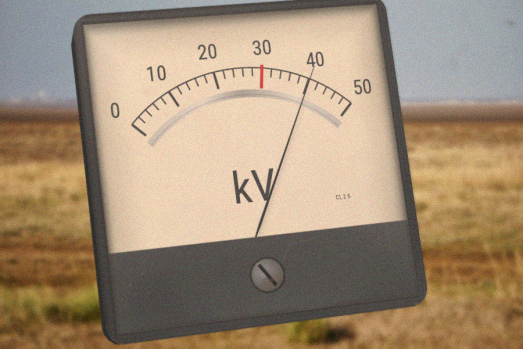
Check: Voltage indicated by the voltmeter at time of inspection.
40 kV
